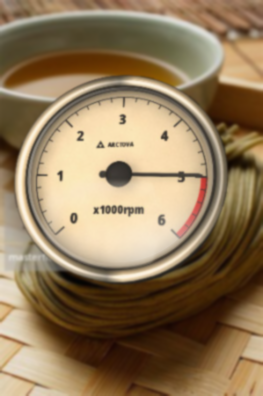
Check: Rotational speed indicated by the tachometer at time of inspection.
5000 rpm
